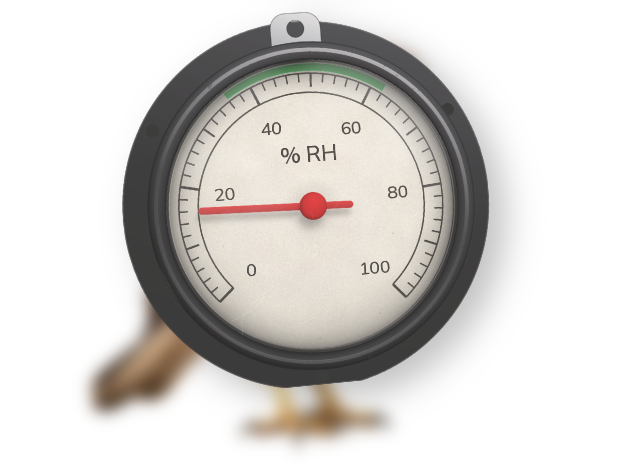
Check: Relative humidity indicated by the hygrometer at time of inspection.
16 %
